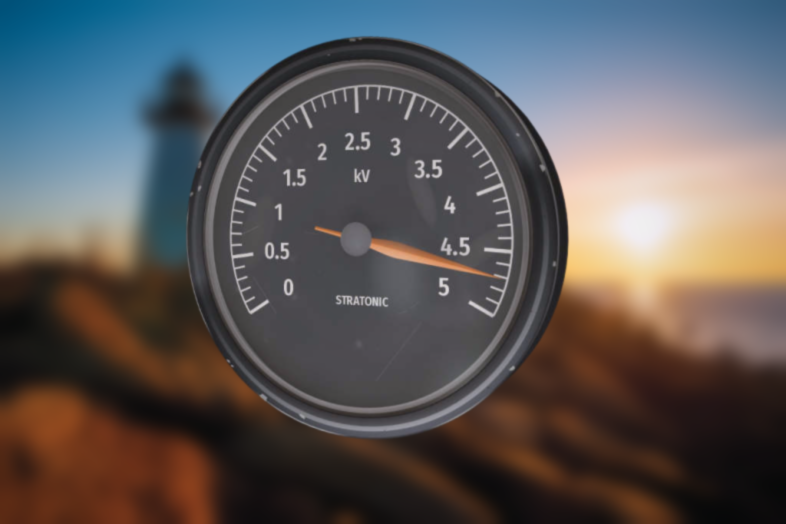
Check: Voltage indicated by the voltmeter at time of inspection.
4.7 kV
